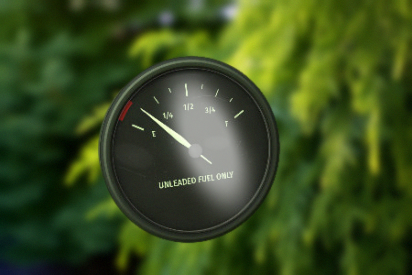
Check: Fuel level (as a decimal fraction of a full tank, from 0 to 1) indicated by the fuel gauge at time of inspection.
0.125
